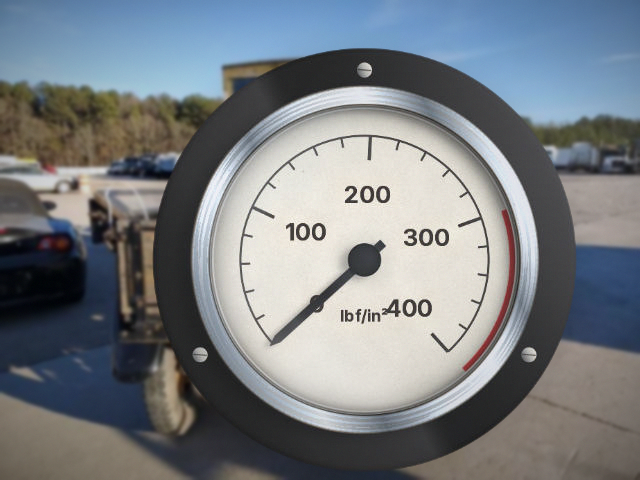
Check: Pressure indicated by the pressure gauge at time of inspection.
0 psi
